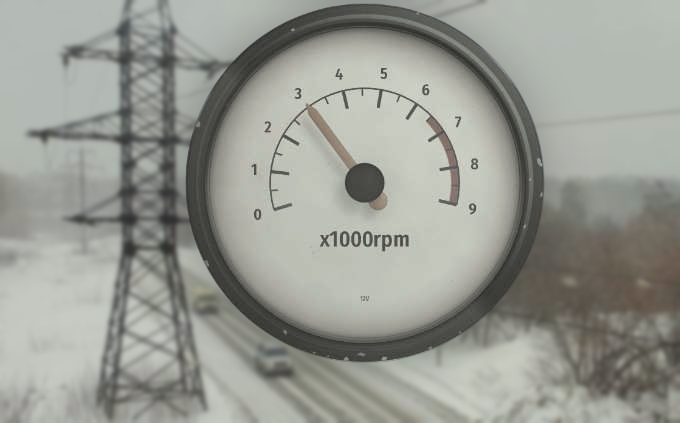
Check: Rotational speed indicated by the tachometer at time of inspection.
3000 rpm
